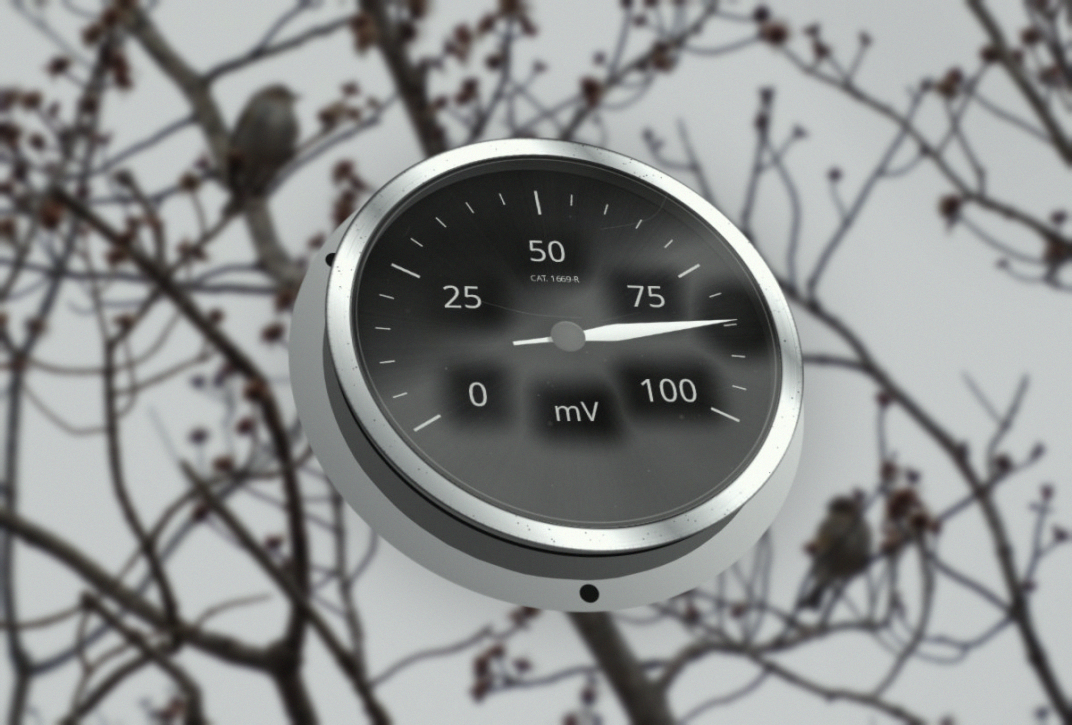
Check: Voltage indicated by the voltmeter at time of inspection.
85 mV
